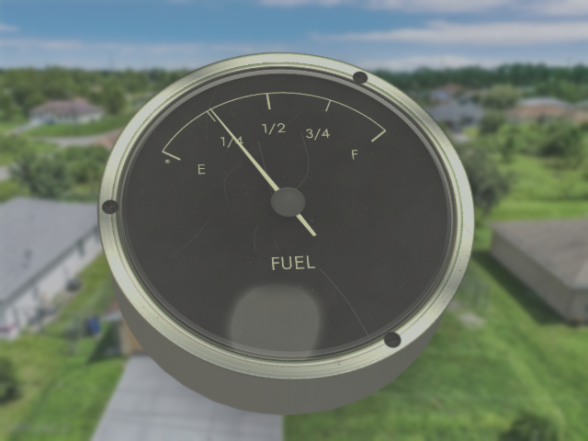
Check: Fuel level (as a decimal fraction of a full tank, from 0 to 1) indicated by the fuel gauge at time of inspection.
0.25
